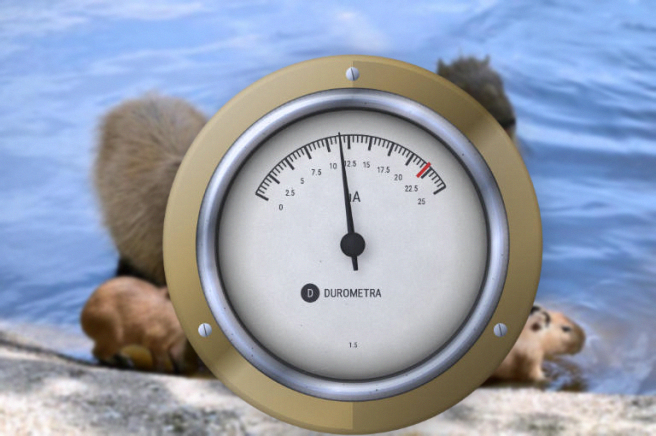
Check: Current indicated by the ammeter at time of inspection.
11.5 µA
